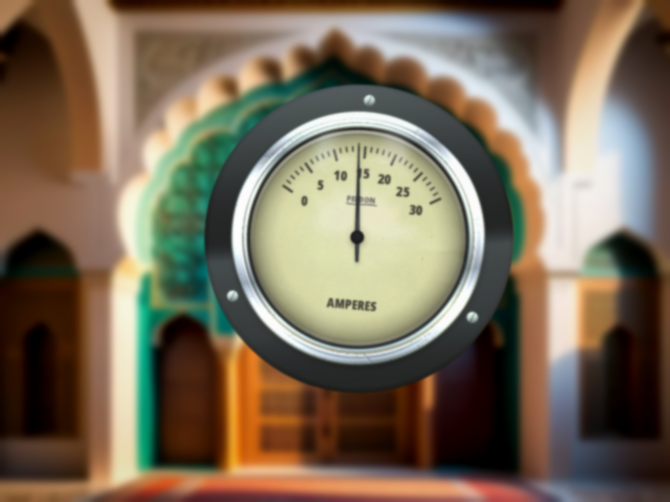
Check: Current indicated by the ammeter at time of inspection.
14 A
